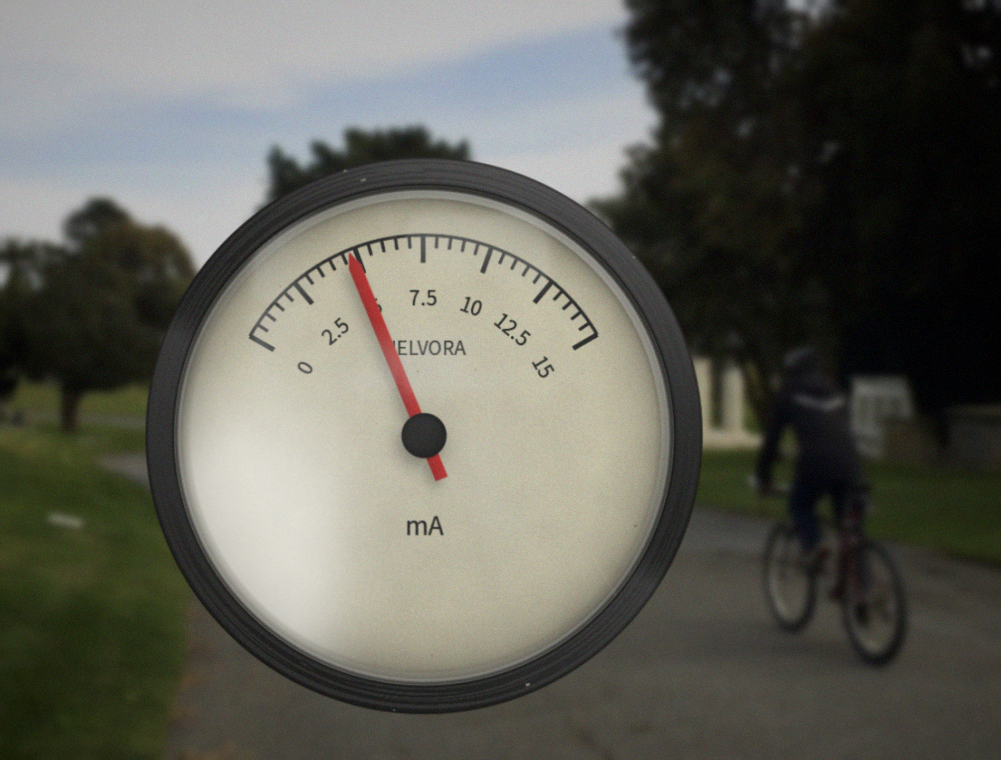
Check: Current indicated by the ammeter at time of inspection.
4.75 mA
